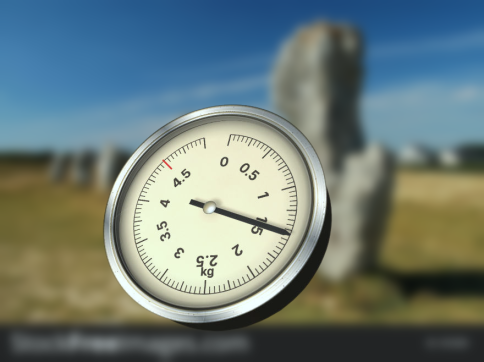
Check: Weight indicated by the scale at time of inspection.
1.5 kg
